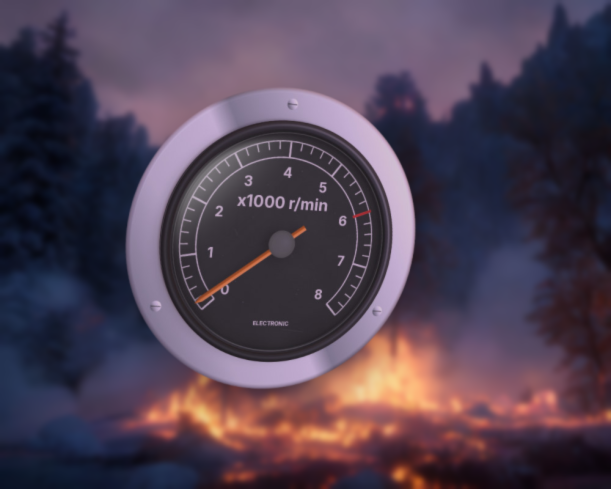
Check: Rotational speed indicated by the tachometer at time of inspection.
200 rpm
